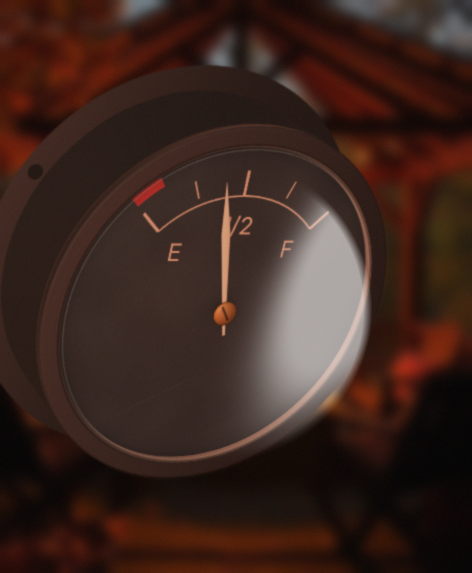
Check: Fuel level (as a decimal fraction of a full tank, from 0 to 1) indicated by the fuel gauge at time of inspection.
0.375
